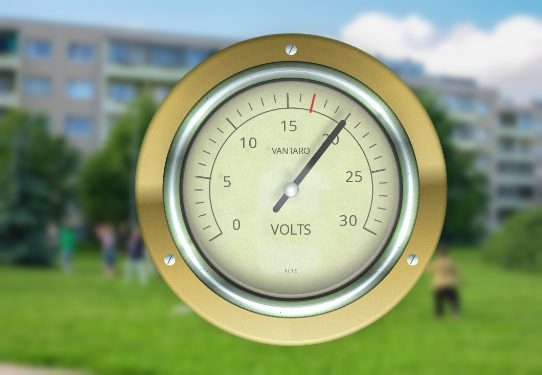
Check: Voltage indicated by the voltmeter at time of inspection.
20 V
